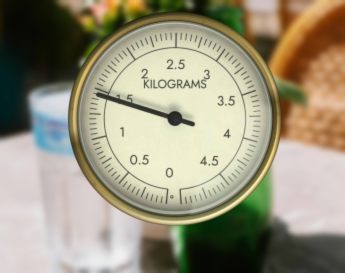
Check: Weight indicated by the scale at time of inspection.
1.45 kg
